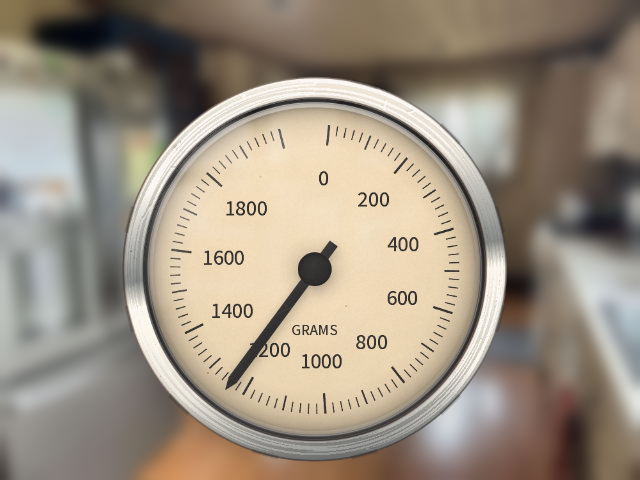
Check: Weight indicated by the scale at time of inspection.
1240 g
